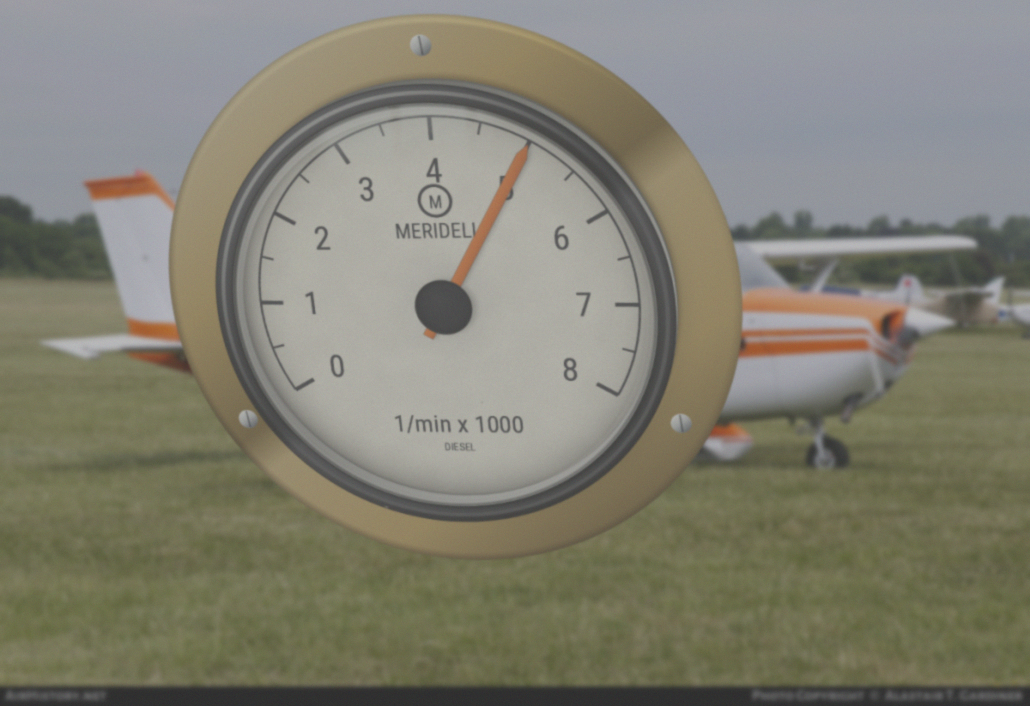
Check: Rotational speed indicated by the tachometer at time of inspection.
5000 rpm
